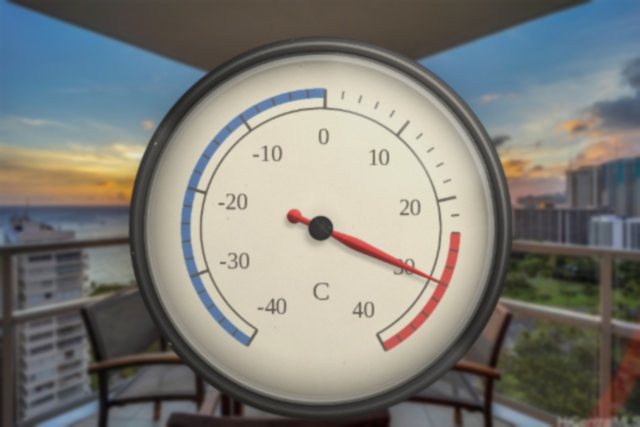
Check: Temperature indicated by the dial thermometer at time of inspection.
30 °C
